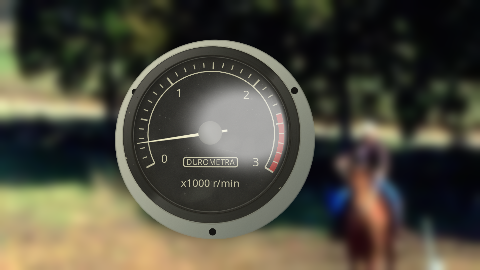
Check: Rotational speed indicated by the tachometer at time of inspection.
250 rpm
